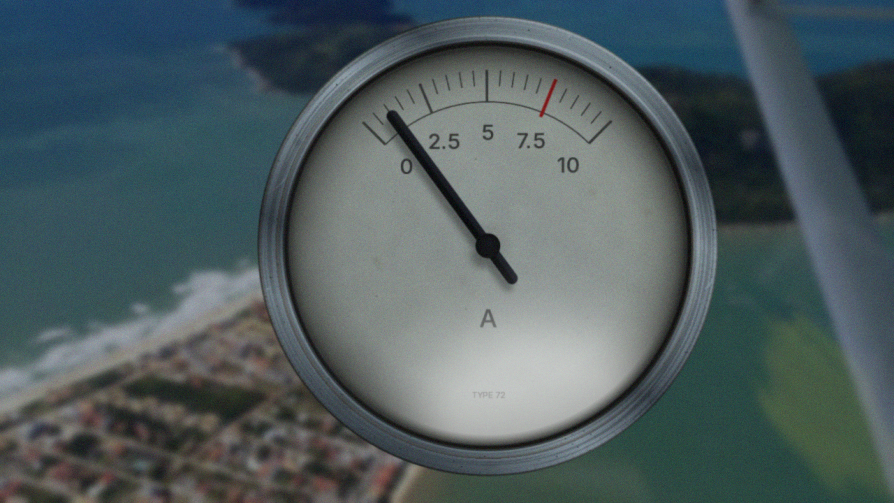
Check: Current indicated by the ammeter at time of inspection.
1 A
